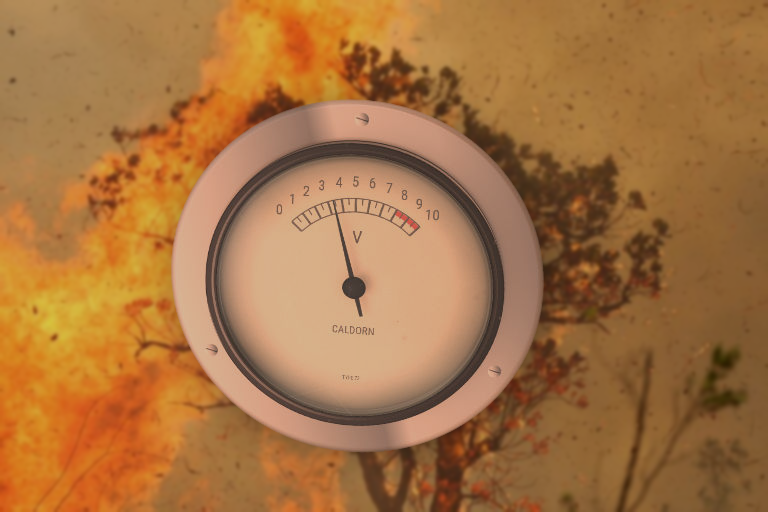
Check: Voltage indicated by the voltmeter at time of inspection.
3.5 V
